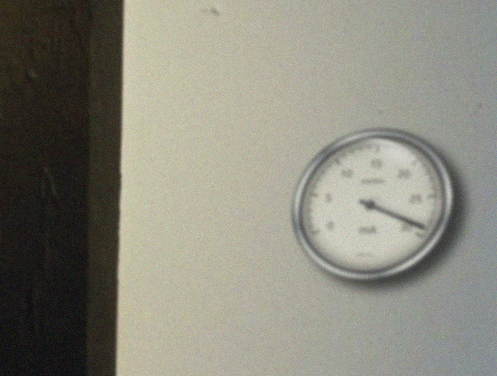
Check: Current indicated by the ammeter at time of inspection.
29 mA
